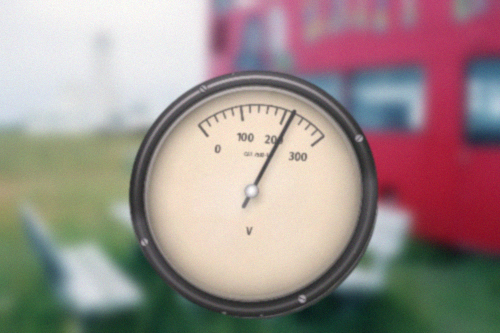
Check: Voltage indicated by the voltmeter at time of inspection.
220 V
